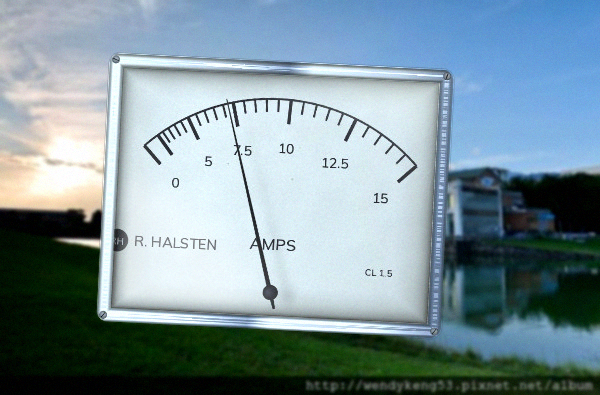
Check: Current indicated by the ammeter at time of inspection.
7.25 A
